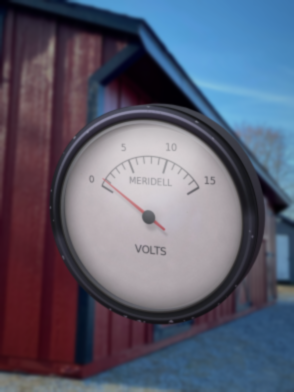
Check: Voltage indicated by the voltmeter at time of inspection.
1 V
